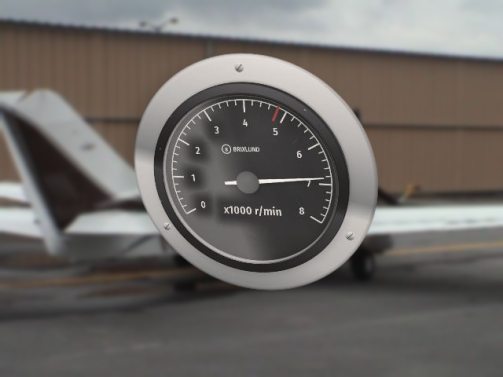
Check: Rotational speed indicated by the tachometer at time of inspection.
6800 rpm
